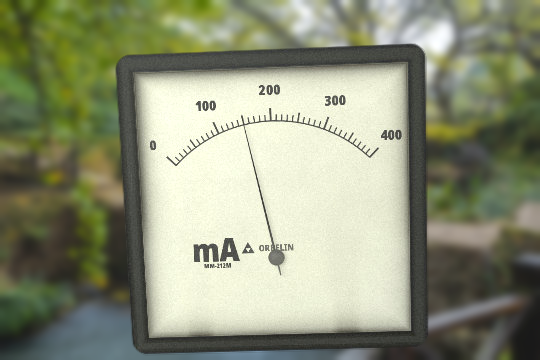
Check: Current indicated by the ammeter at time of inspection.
150 mA
